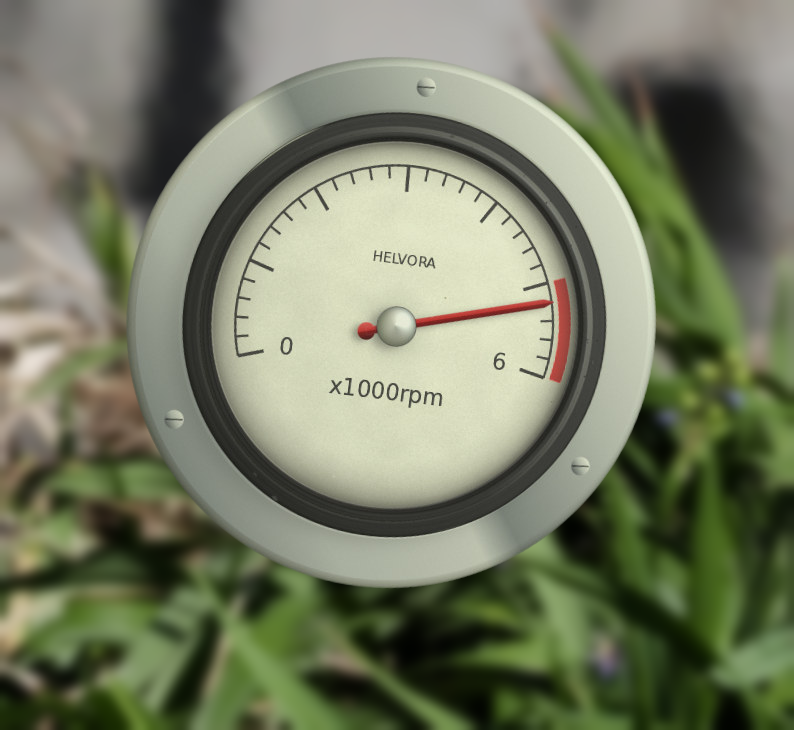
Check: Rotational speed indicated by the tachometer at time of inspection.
5200 rpm
